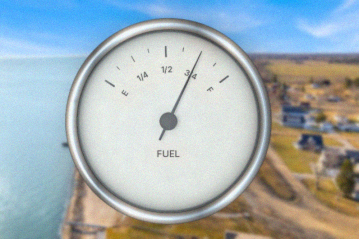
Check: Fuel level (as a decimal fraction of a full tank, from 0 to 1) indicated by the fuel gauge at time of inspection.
0.75
